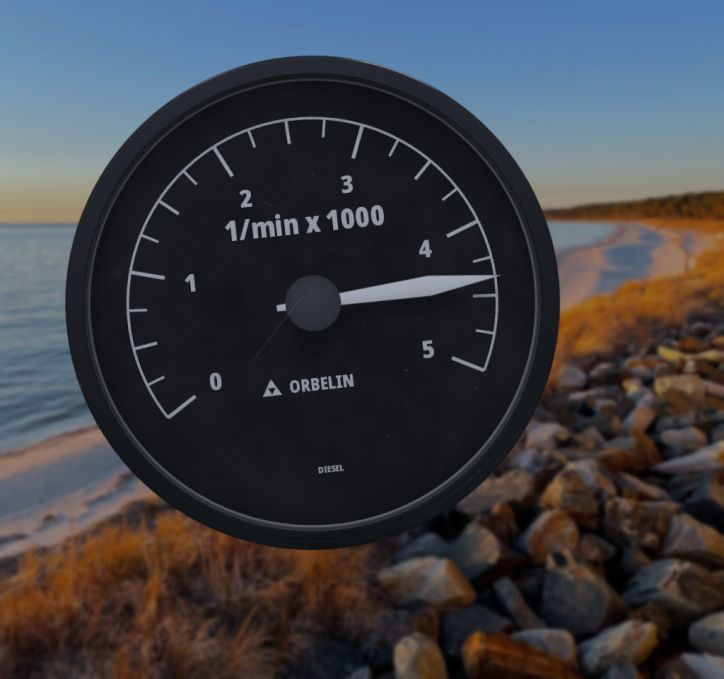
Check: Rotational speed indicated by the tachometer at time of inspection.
4375 rpm
